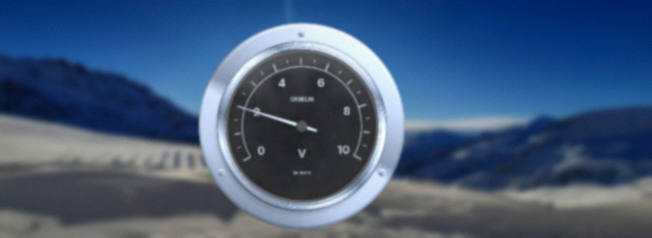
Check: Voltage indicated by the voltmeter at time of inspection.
2 V
